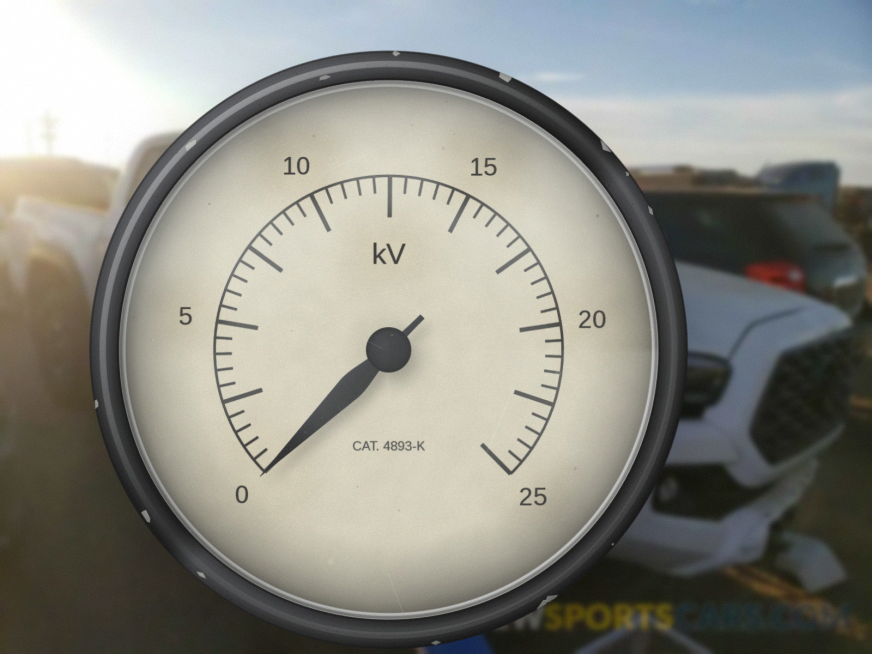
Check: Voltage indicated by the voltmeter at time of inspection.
0 kV
